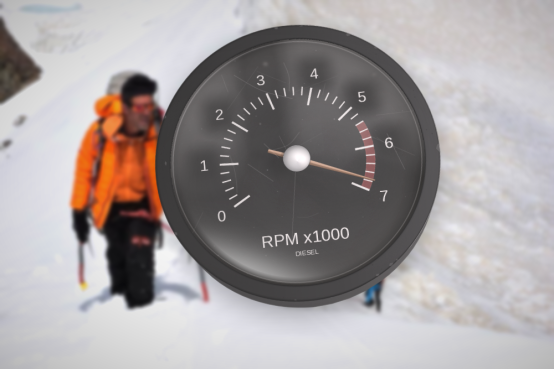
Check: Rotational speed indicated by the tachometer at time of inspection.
6800 rpm
